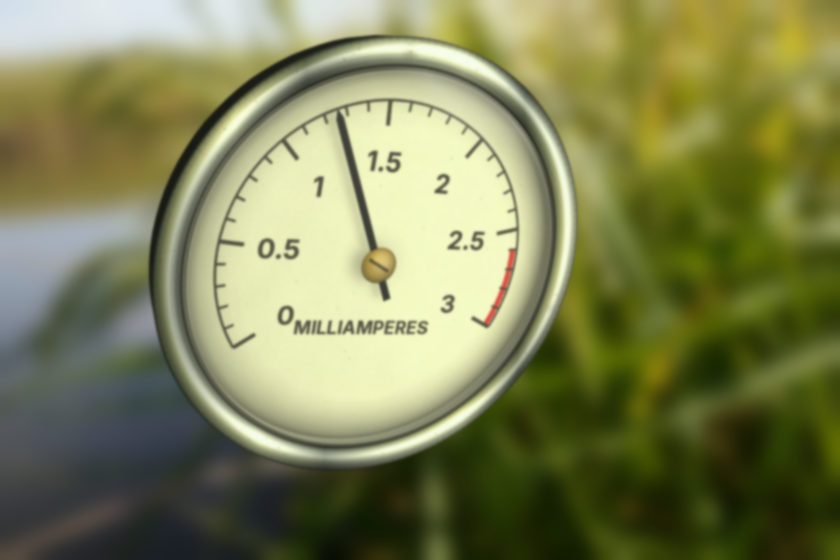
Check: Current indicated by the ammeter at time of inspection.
1.25 mA
